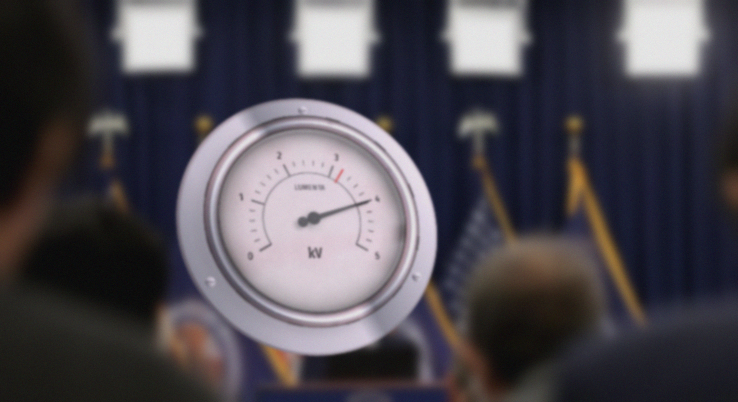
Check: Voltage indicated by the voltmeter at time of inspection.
4 kV
